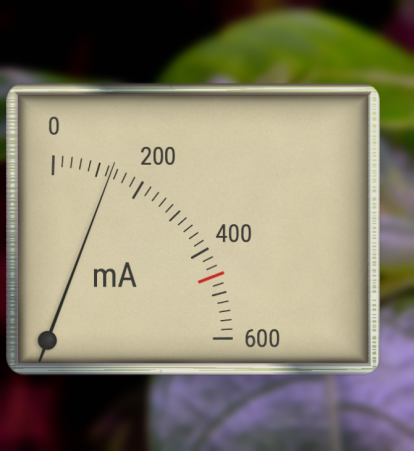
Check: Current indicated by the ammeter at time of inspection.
130 mA
